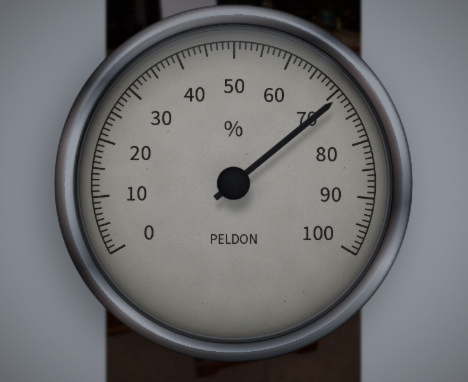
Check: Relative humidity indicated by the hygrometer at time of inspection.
71 %
